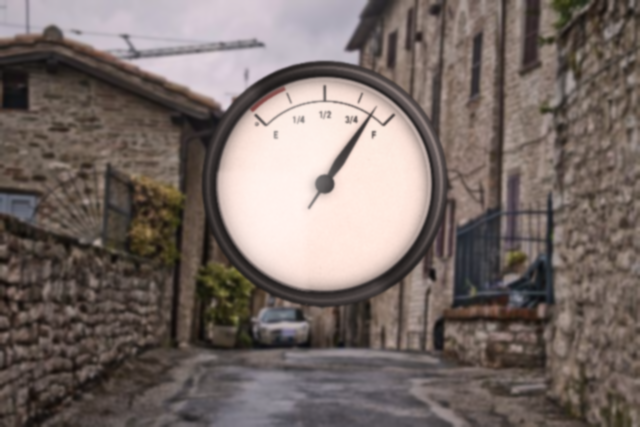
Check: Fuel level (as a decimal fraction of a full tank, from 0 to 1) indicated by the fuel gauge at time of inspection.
0.875
